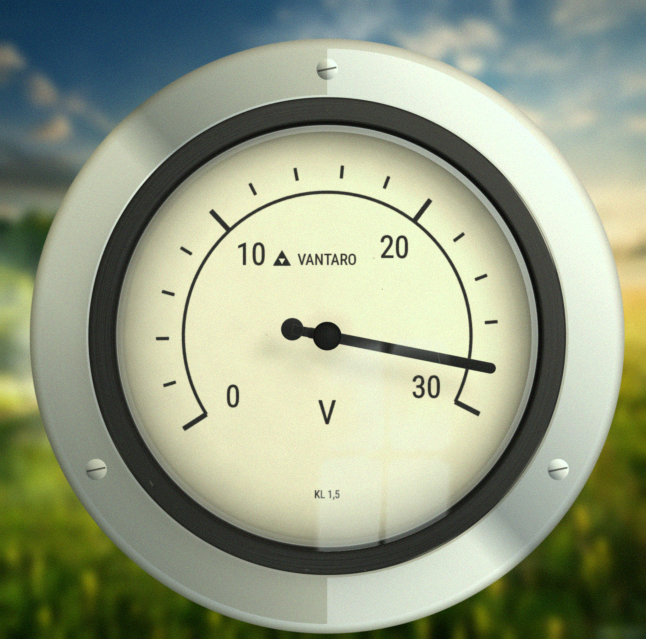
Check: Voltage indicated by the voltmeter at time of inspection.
28 V
